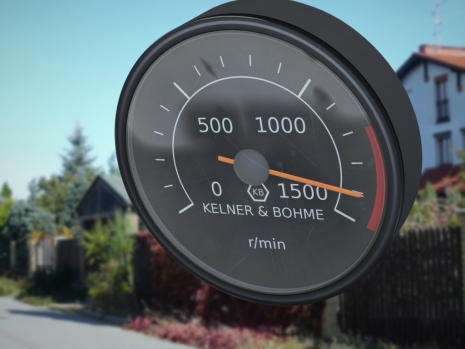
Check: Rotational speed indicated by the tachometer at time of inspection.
1400 rpm
